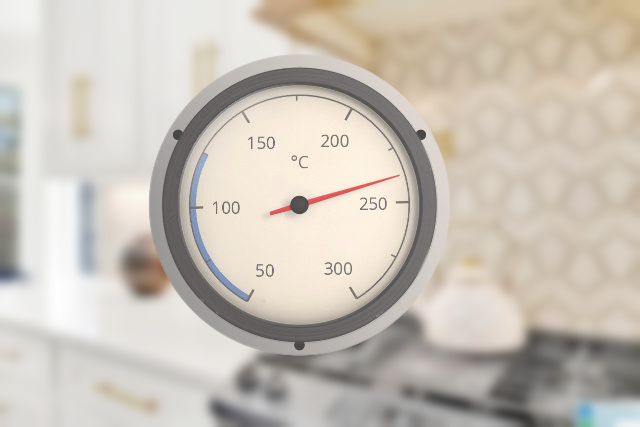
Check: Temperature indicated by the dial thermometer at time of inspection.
237.5 °C
